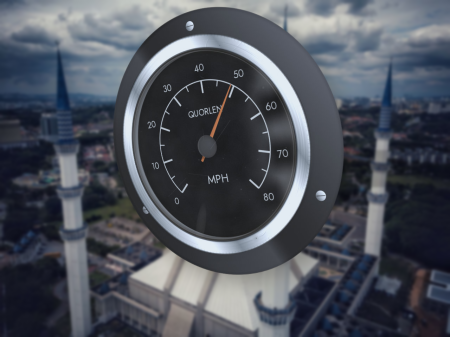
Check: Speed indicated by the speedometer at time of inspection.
50 mph
